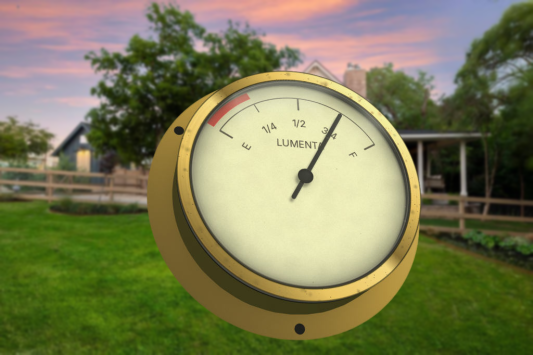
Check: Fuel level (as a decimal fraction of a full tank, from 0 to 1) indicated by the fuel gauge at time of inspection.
0.75
